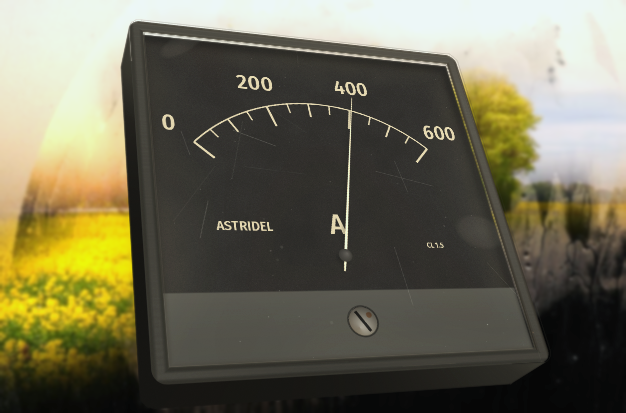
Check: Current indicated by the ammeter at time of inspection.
400 A
